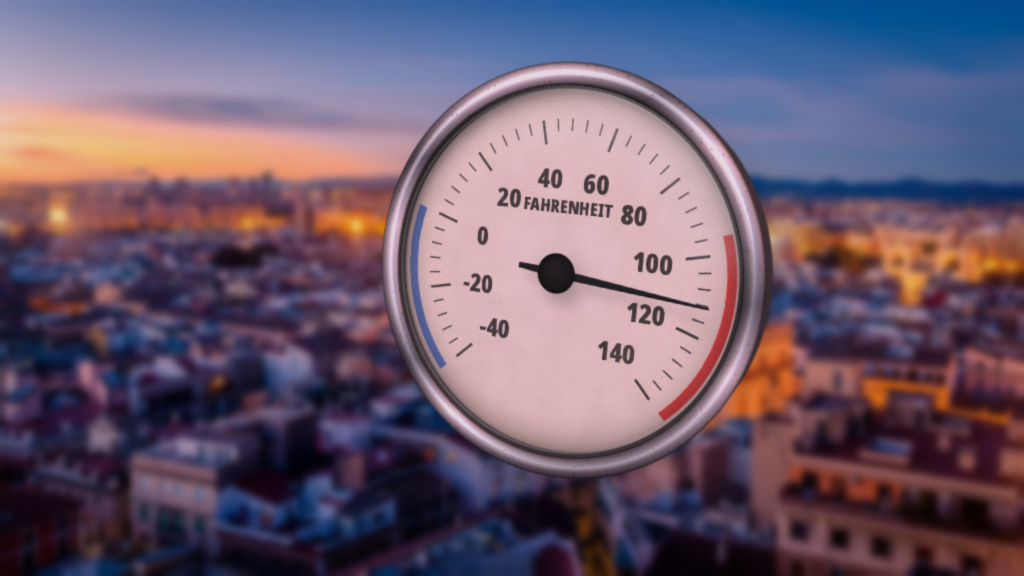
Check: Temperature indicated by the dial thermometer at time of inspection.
112 °F
